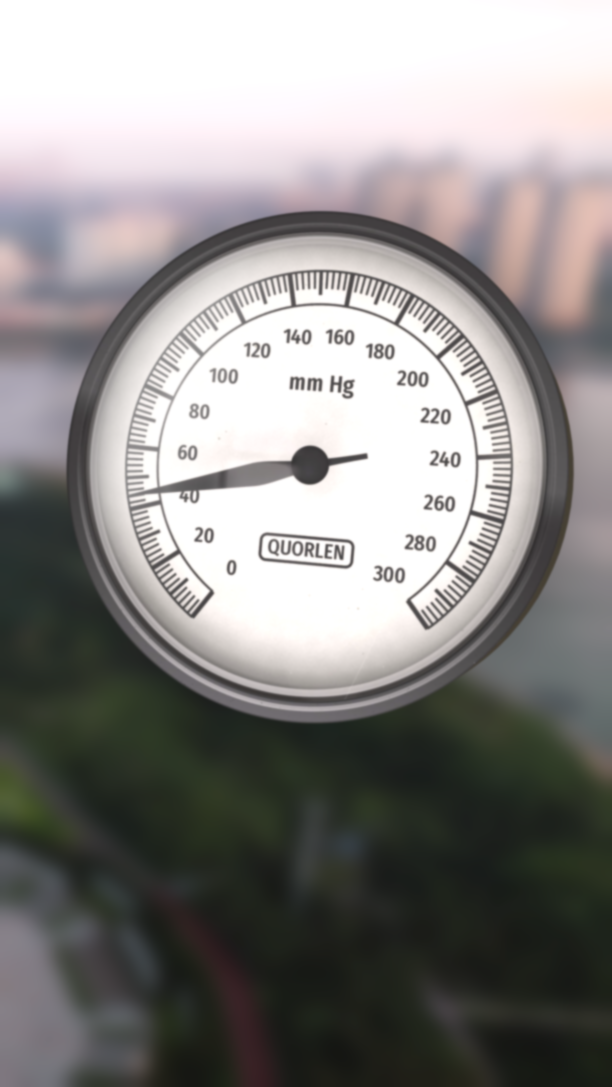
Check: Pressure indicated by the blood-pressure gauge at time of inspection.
44 mmHg
